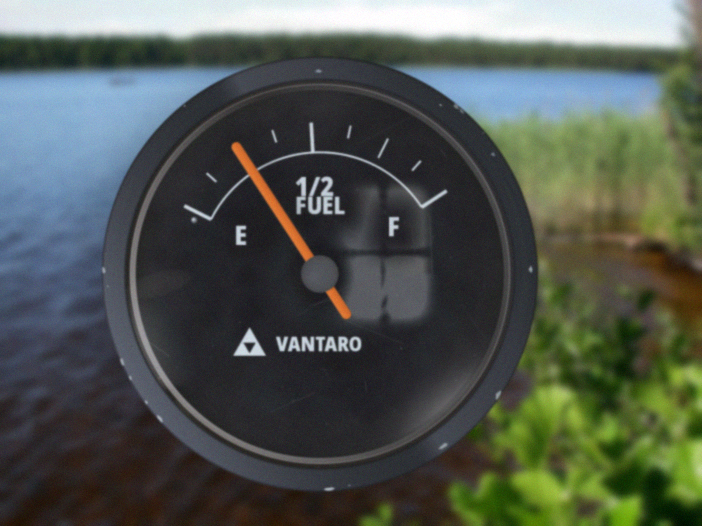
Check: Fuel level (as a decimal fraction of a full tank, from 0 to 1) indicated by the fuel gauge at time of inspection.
0.25
